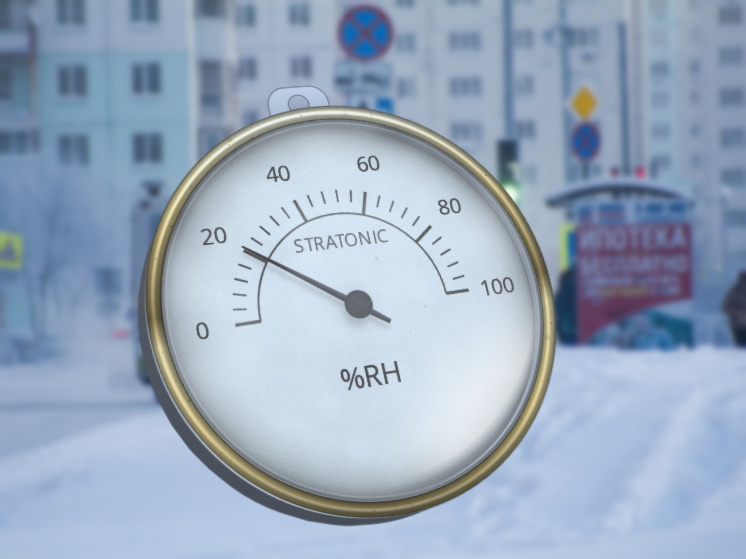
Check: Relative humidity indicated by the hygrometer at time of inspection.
20 %
